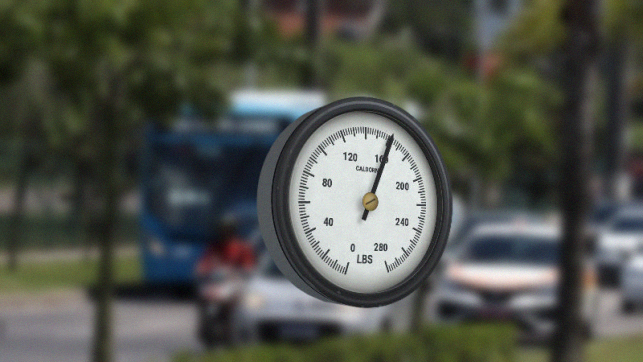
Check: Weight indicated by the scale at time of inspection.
160 lb
